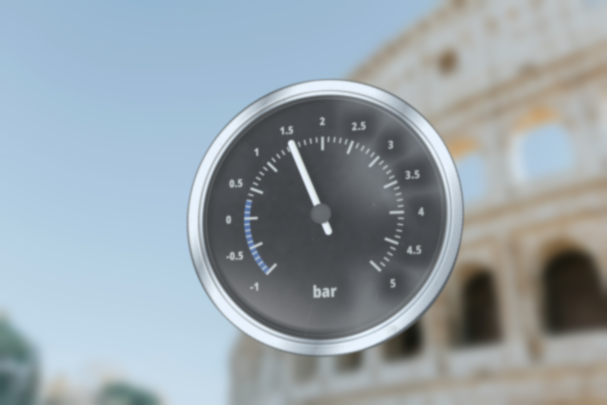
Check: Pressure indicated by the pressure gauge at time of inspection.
1.5 bar
